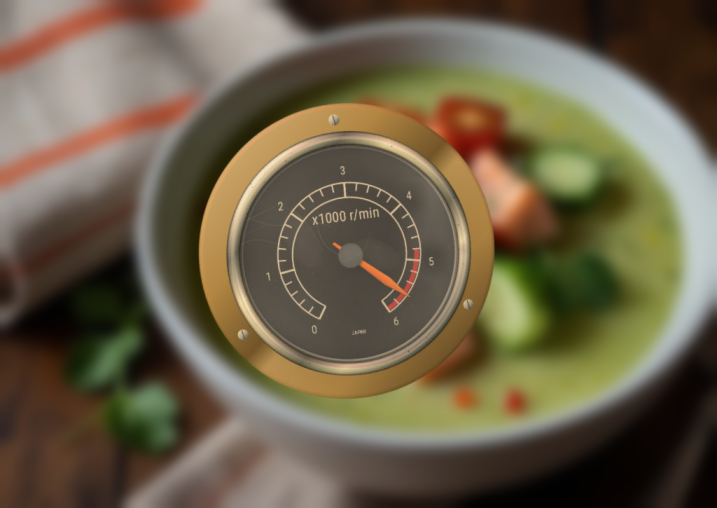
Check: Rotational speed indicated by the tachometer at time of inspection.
5600 rpm
